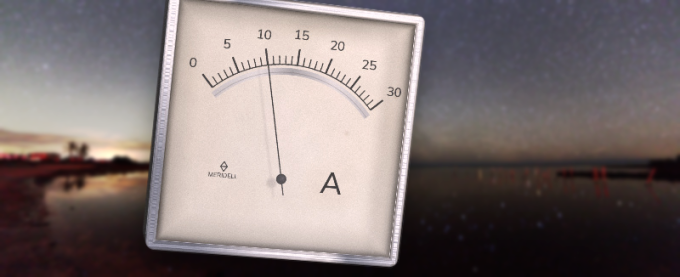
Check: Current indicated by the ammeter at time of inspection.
10 A
